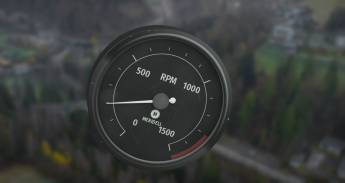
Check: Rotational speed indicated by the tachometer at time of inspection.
200 rpm
